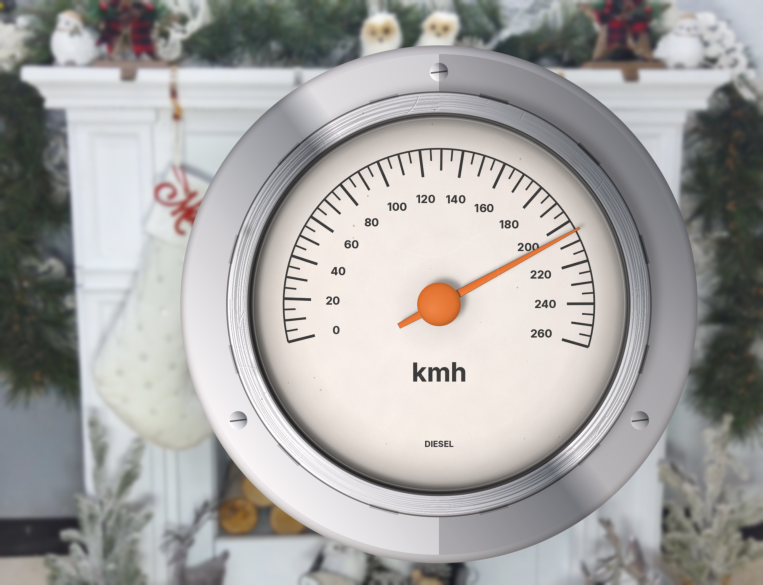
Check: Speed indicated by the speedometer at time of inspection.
205 km/h
